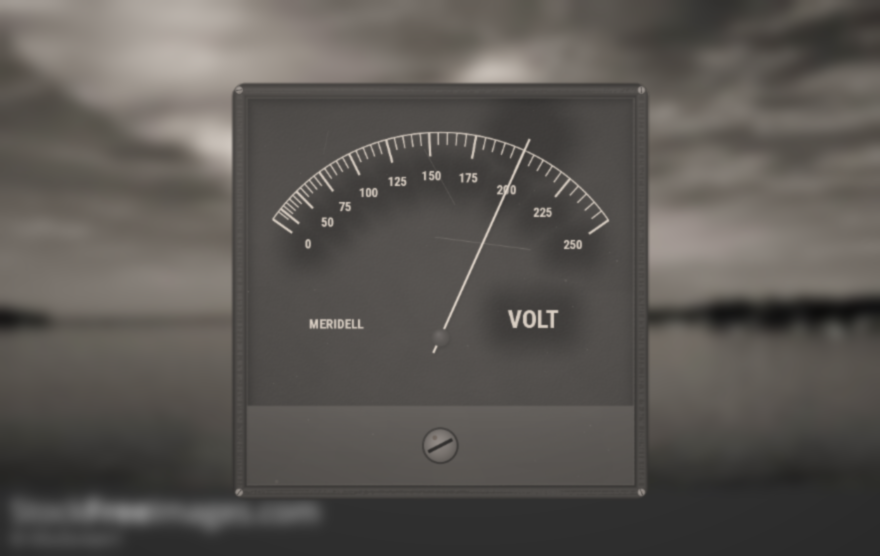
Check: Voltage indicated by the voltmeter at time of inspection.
200 V
